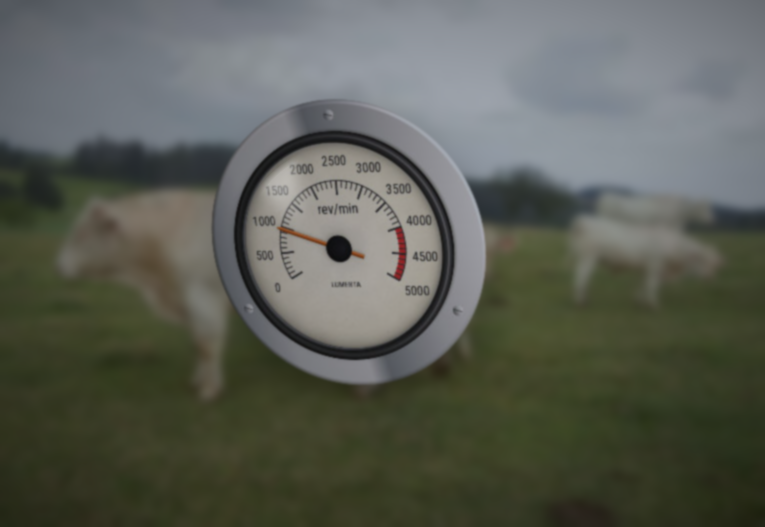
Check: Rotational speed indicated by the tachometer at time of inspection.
1000 rpm
